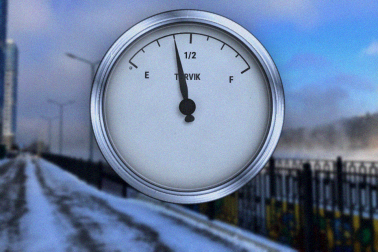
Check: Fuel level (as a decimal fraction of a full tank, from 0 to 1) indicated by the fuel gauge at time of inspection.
0.375
